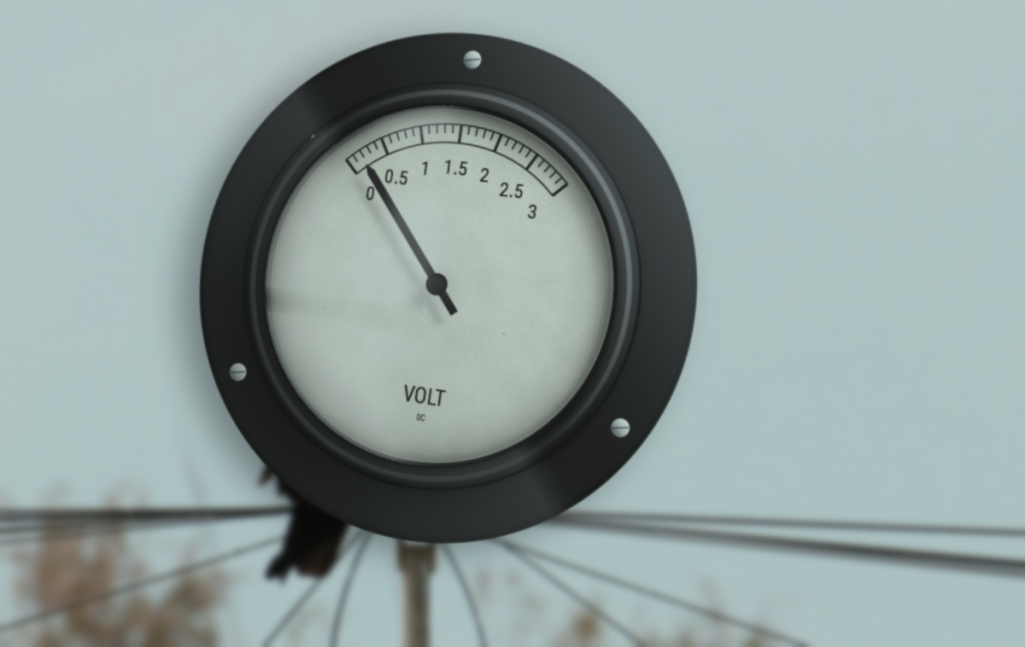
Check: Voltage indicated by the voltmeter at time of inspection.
0.2 V
